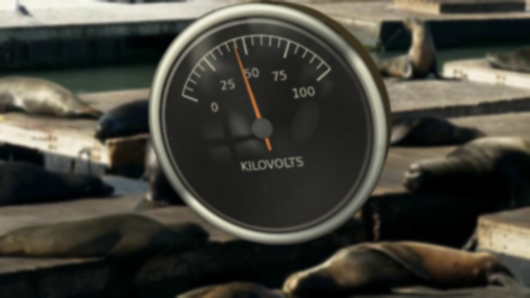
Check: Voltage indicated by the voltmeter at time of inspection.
45 kV
